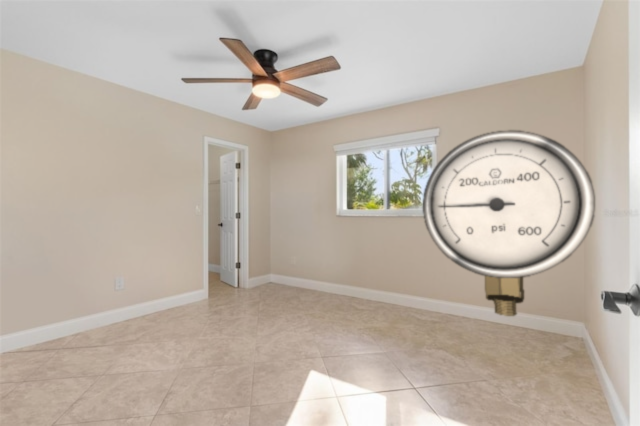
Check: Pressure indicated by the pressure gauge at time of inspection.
100 psi
